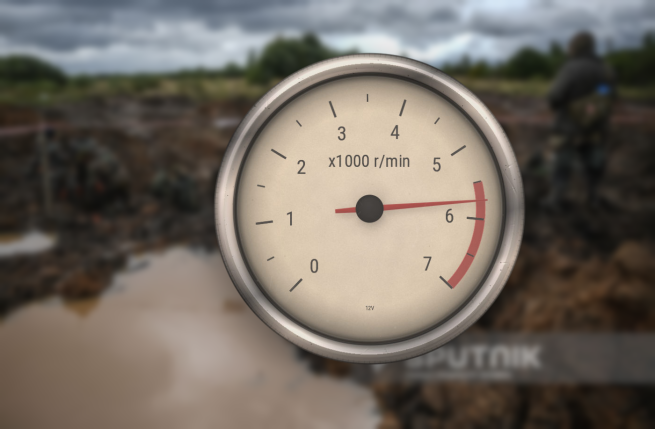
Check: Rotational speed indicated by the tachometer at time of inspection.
5750 rpm
